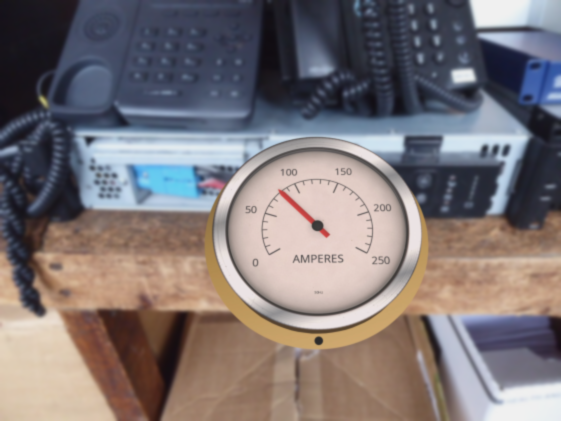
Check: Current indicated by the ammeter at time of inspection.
80 A
